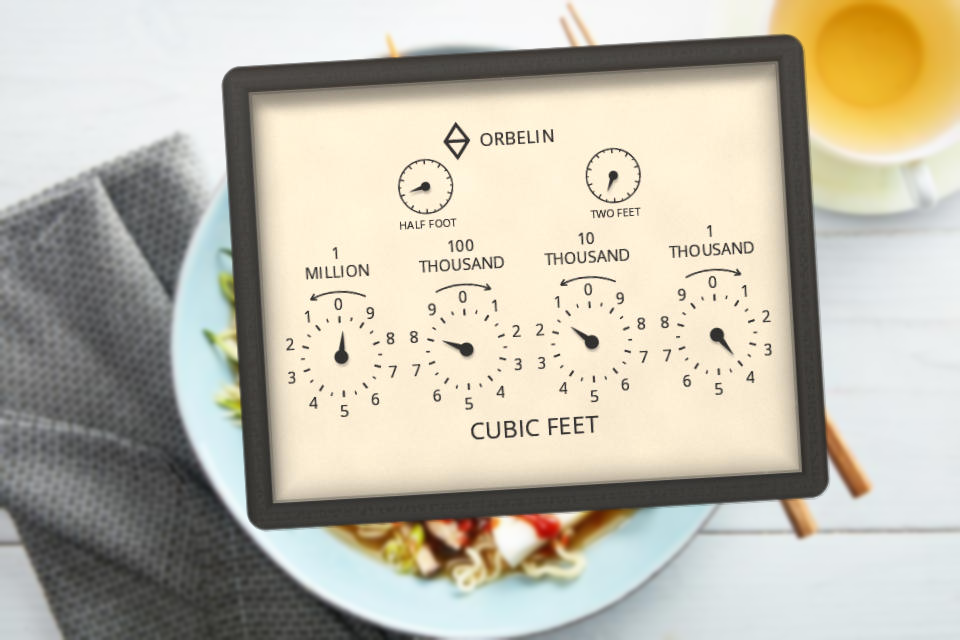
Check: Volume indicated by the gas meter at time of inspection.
981400 ft³
